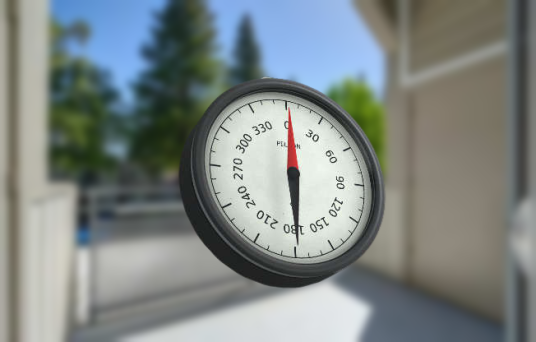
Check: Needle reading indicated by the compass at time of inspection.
0 °
